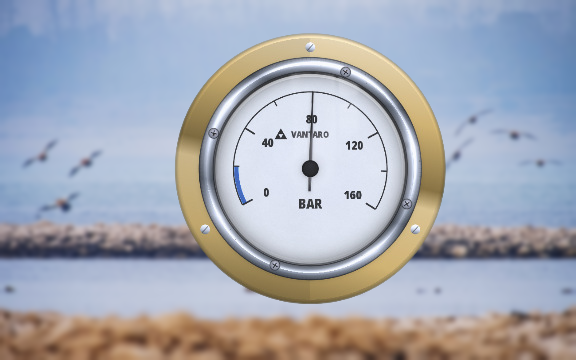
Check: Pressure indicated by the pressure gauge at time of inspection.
80 bar
